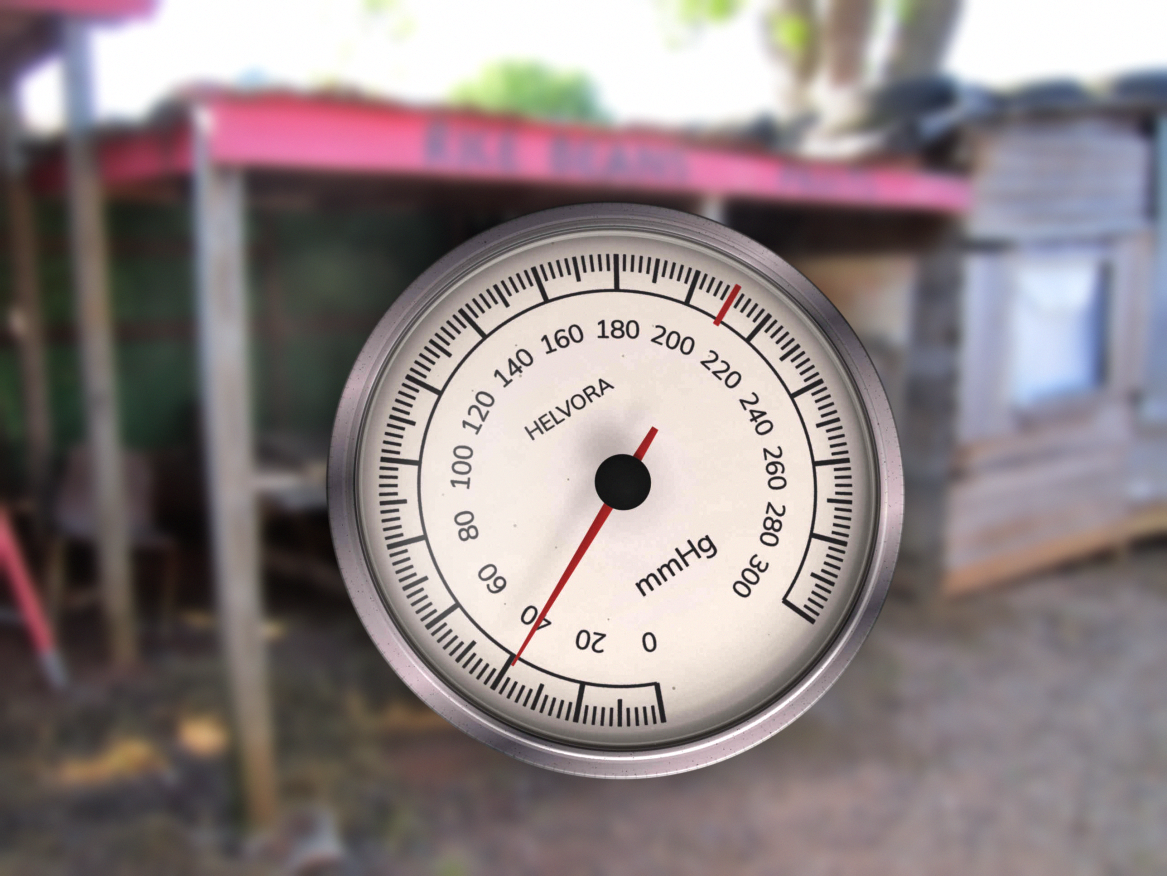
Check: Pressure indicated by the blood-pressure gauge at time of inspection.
39 mmHg
